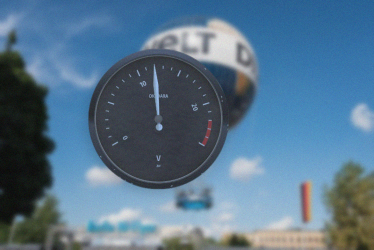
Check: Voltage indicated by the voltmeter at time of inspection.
12 V
